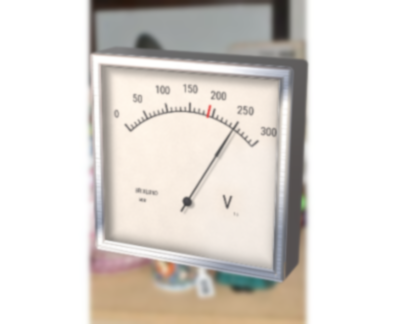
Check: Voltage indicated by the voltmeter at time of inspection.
250 V
